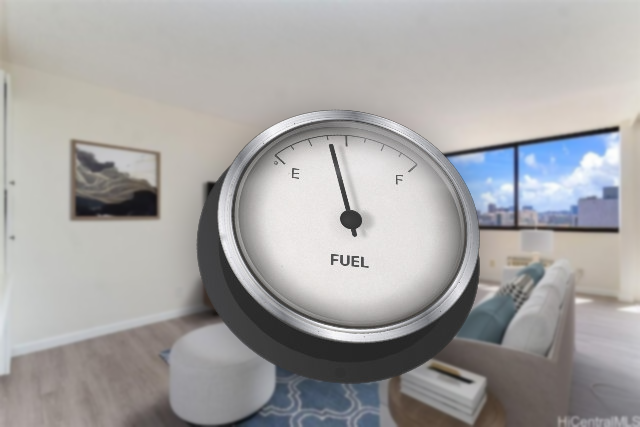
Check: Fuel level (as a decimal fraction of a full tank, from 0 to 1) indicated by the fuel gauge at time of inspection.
0.375
